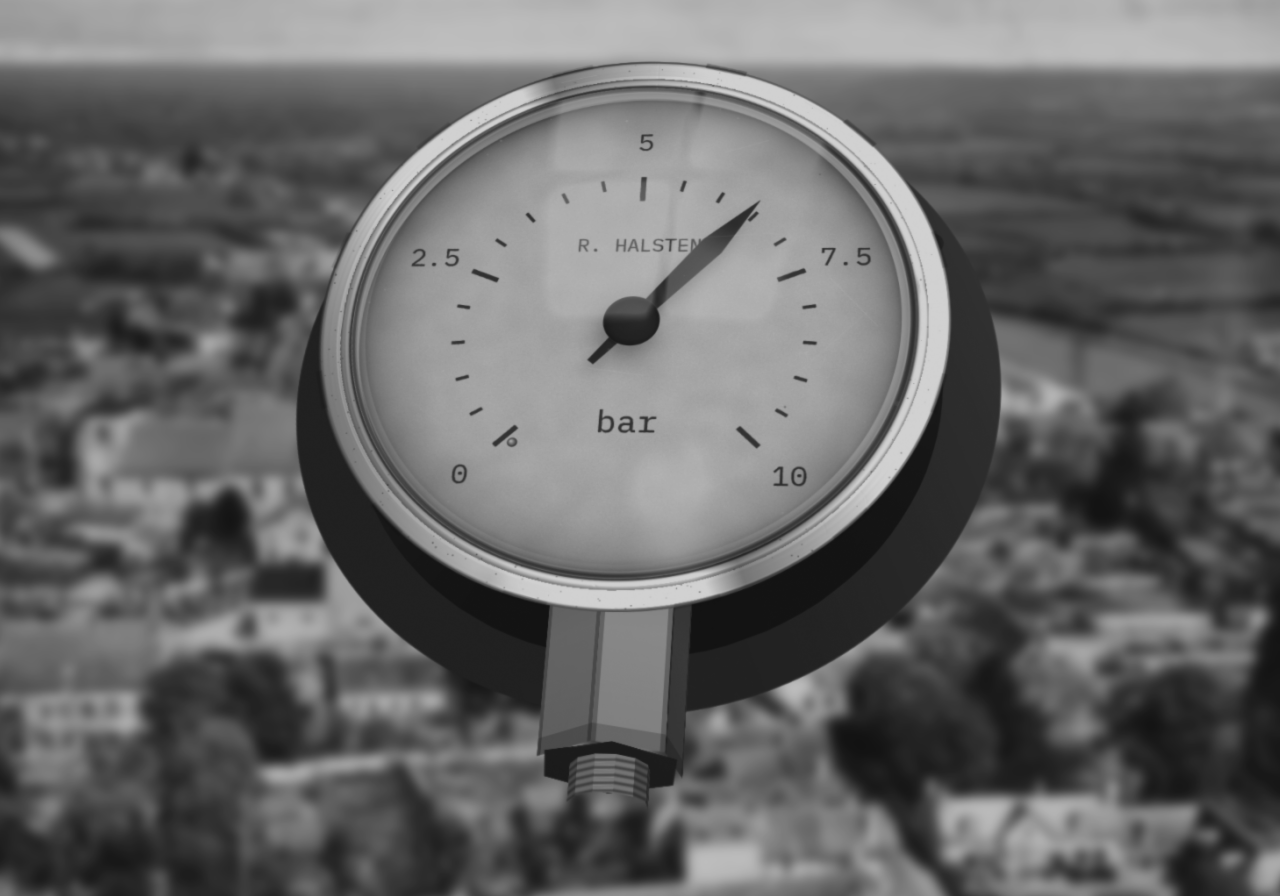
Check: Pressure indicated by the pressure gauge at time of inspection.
6.5 bar
